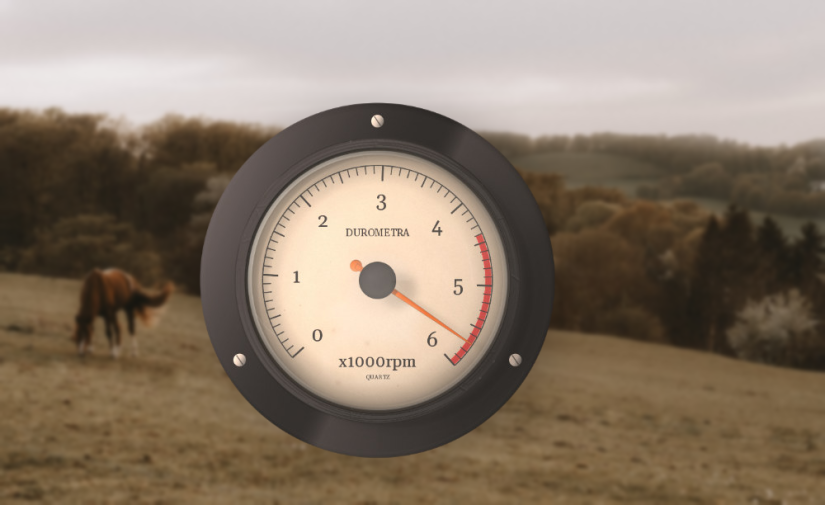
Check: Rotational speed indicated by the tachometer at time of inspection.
5700 rpm
